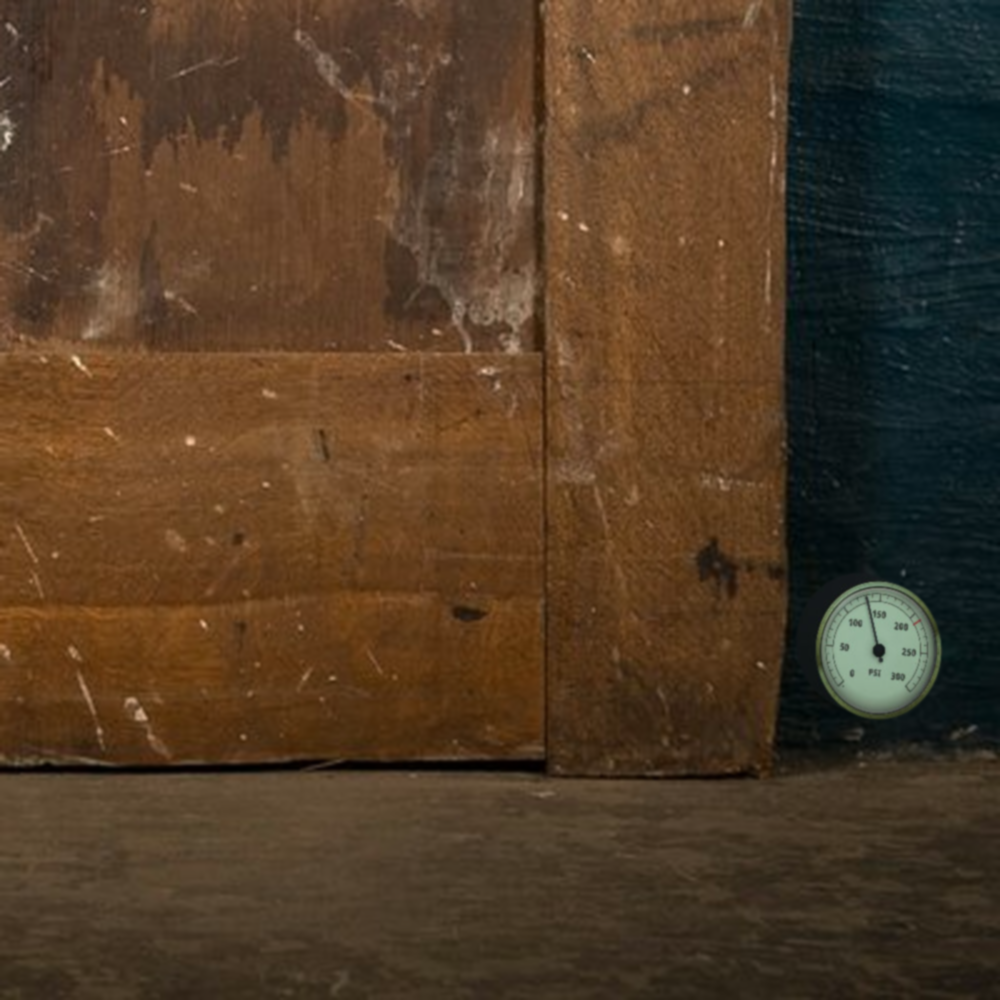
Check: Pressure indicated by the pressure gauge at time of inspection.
130 psi
